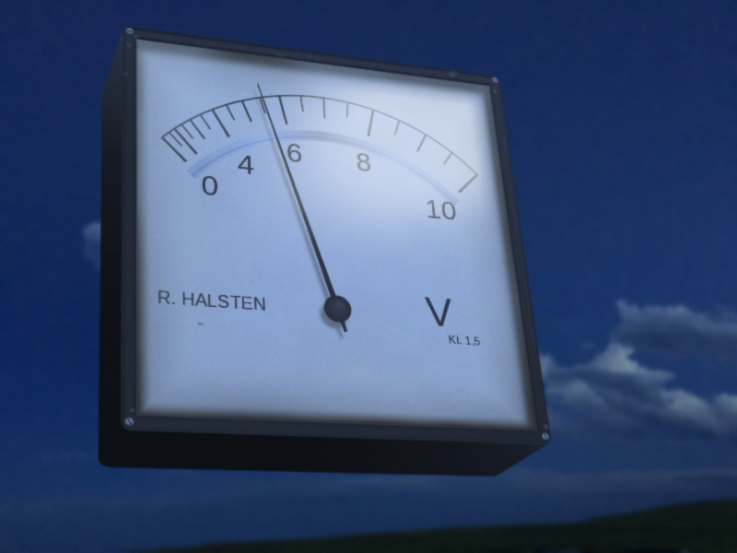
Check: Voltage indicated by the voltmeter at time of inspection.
5.5 V
